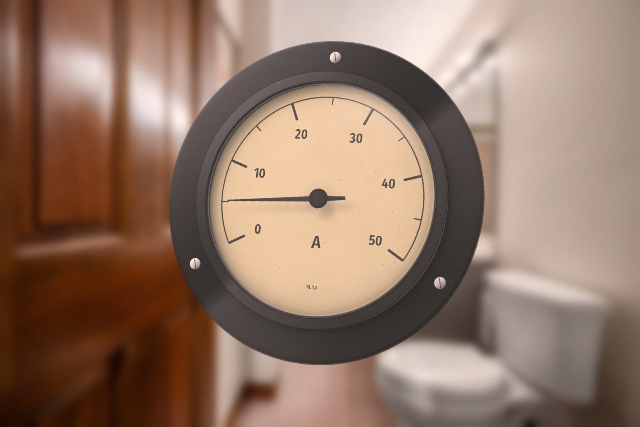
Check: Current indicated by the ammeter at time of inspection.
5 A
